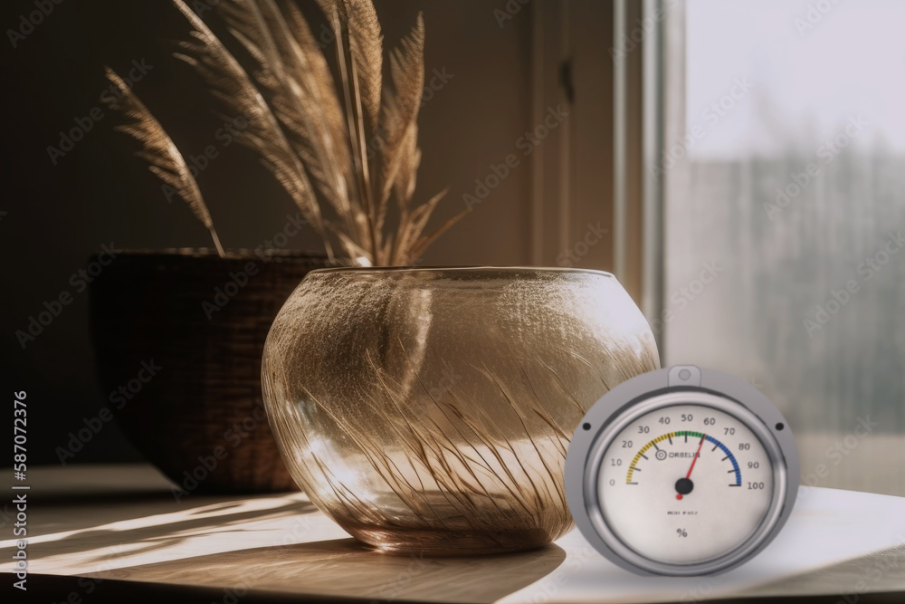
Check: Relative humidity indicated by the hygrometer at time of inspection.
60 %
